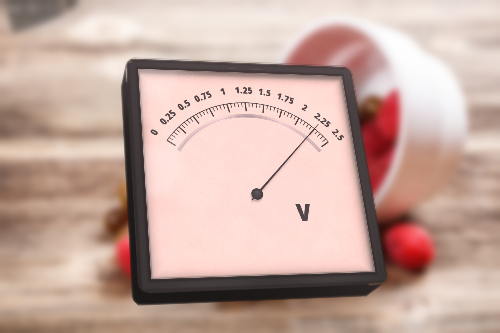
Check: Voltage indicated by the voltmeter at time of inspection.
2.25 V
